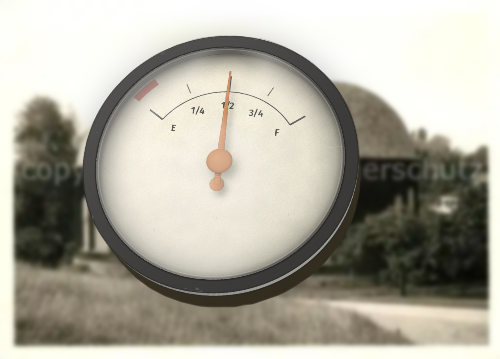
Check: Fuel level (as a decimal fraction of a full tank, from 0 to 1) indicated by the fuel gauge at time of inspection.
0.5
